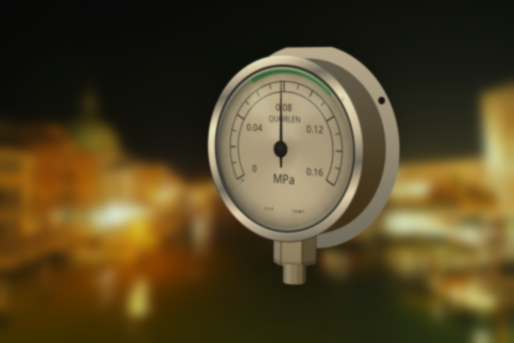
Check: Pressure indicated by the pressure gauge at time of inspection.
0.08 MPa
